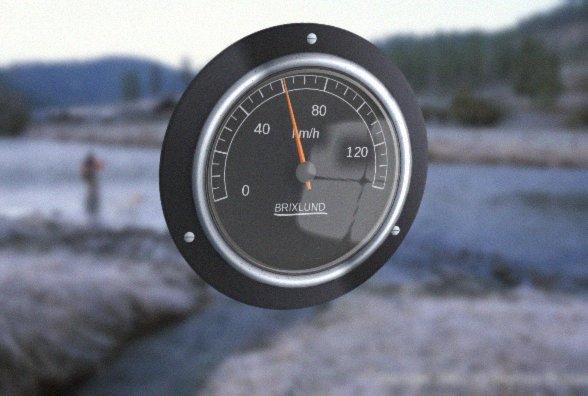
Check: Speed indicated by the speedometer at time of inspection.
60 km/h
